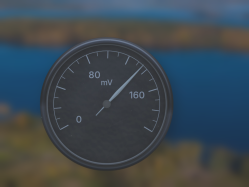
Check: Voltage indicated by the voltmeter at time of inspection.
135 mV
